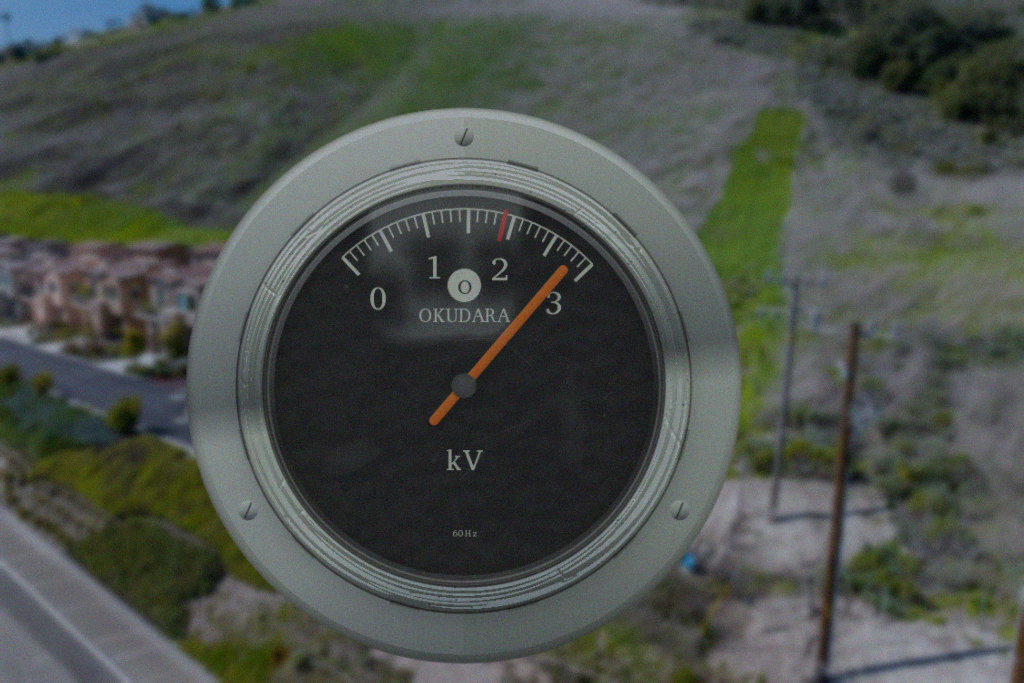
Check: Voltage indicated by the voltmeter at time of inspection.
2.8 kV
